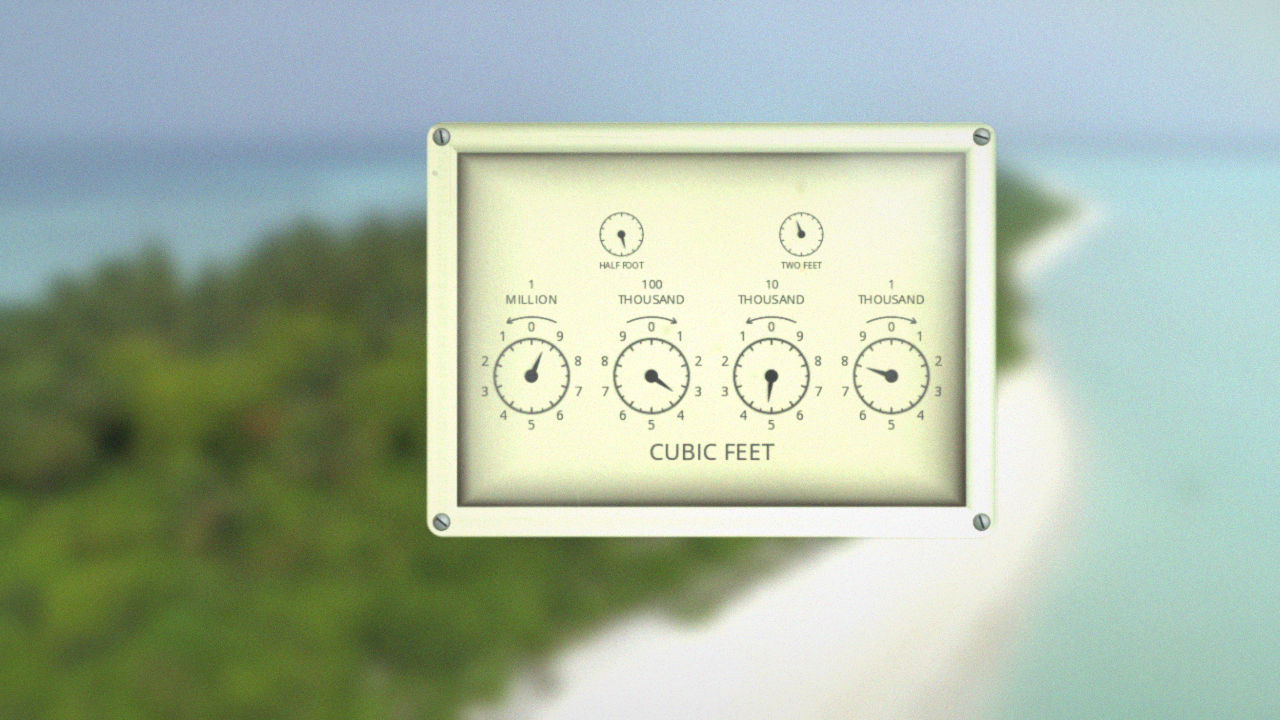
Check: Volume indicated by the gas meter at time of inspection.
934800 ft³
